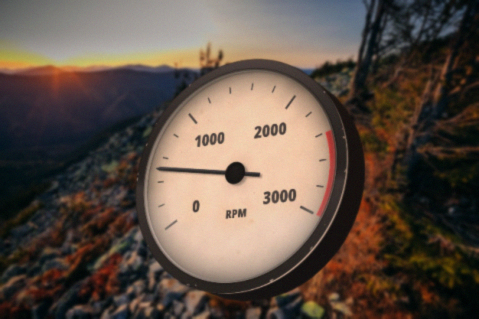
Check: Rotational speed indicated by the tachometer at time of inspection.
500 rpm
